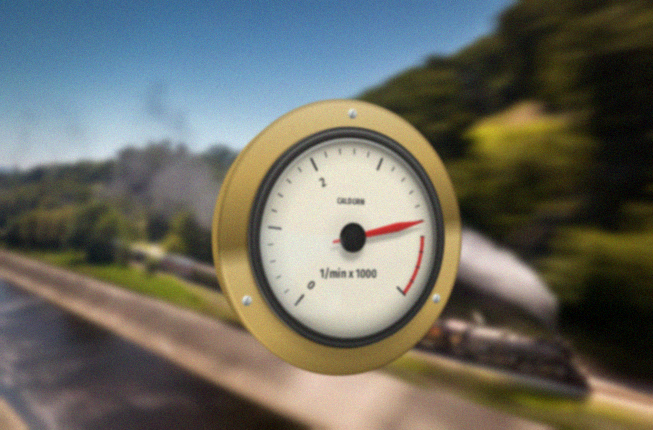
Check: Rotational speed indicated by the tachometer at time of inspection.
4000 rpm
